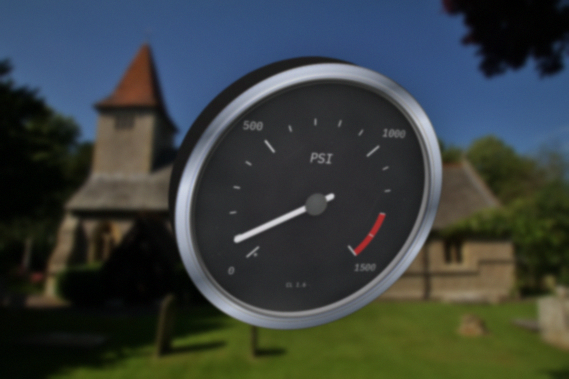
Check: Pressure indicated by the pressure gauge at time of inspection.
100 psi
